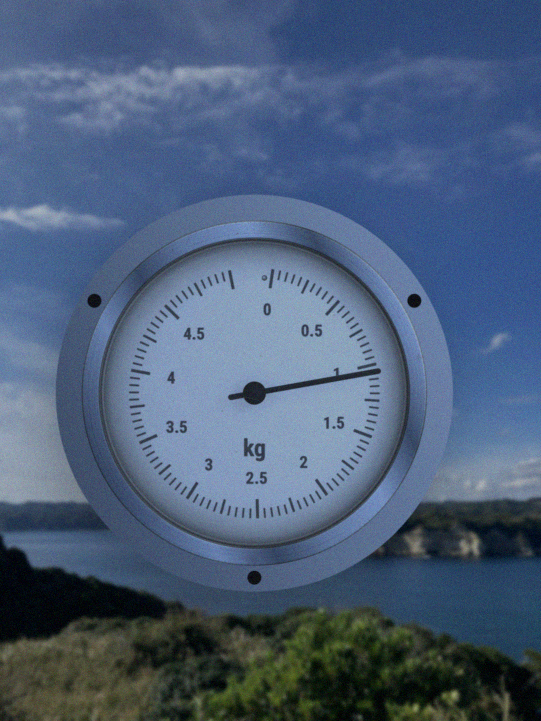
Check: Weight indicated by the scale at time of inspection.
1.05 kg
